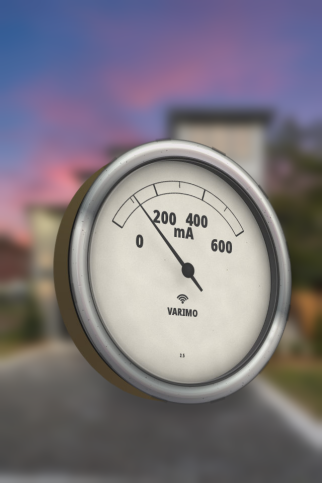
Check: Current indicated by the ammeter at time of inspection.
100 mA
